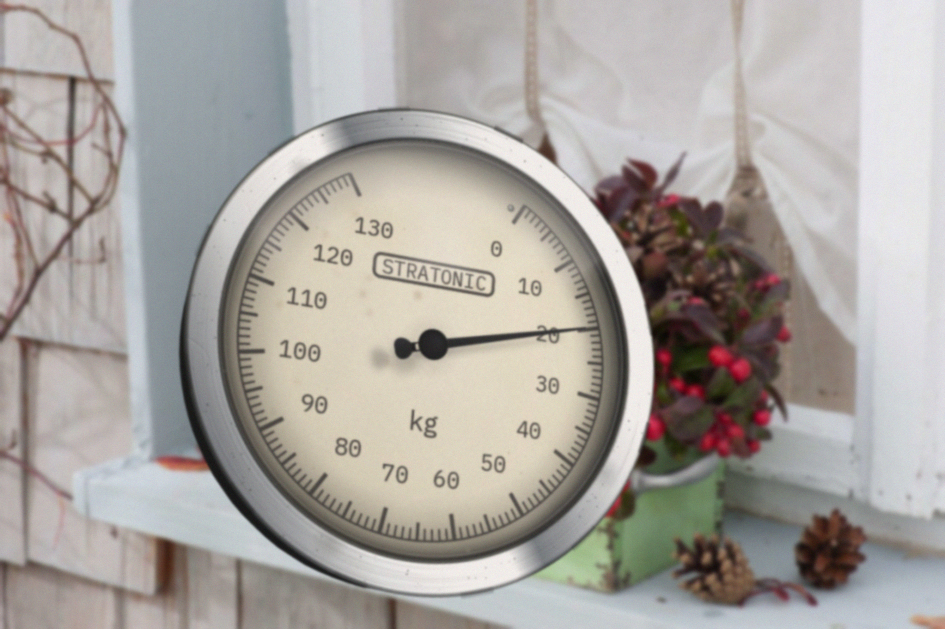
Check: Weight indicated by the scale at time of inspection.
20 kg
